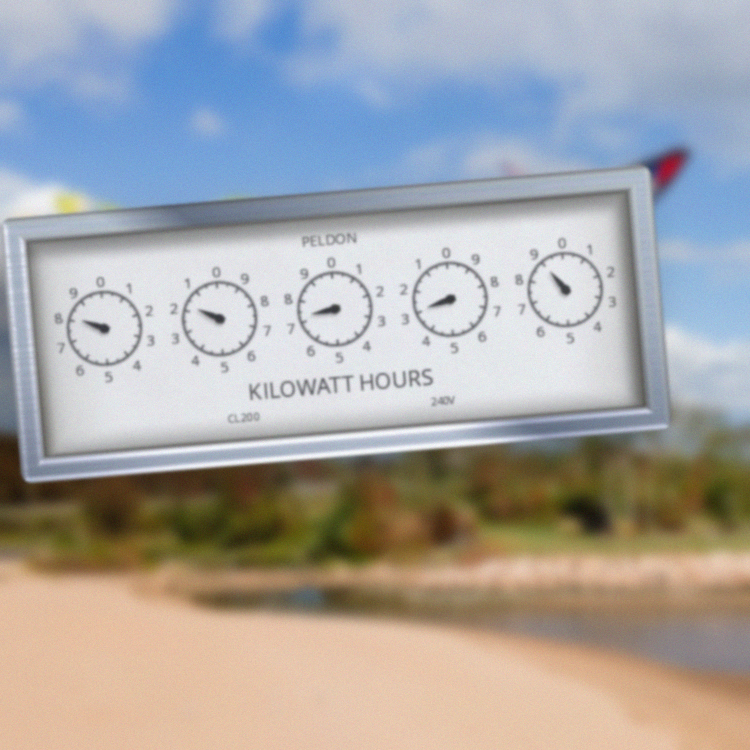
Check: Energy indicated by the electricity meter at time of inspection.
81729 kWh
